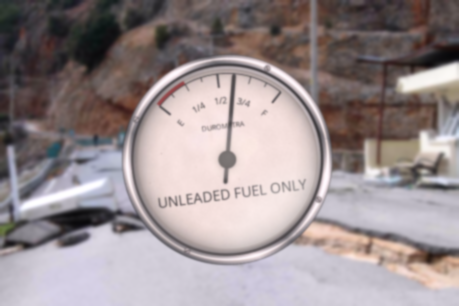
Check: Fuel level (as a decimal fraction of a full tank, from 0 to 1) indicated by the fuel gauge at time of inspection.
0.625
